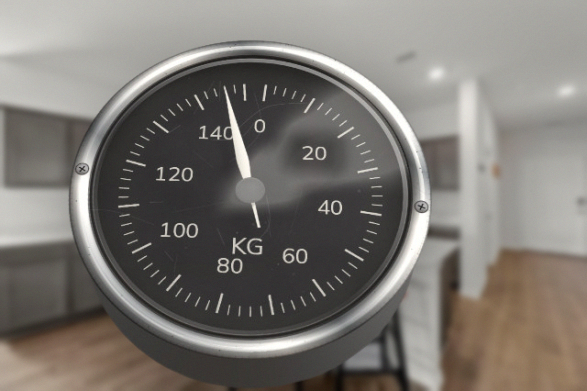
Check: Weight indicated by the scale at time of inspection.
146 kg
